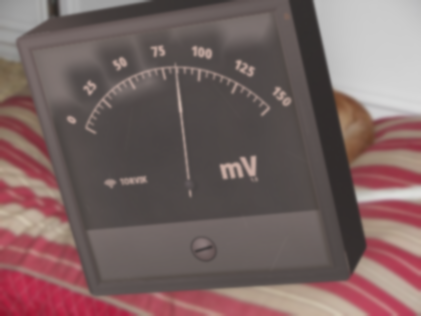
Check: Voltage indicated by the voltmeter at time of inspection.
85 mV
